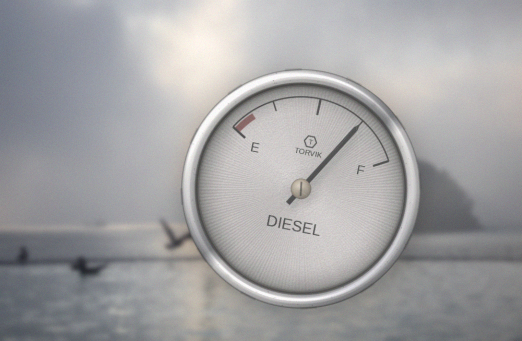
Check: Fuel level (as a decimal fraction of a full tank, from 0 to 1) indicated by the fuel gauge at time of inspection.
0.75
